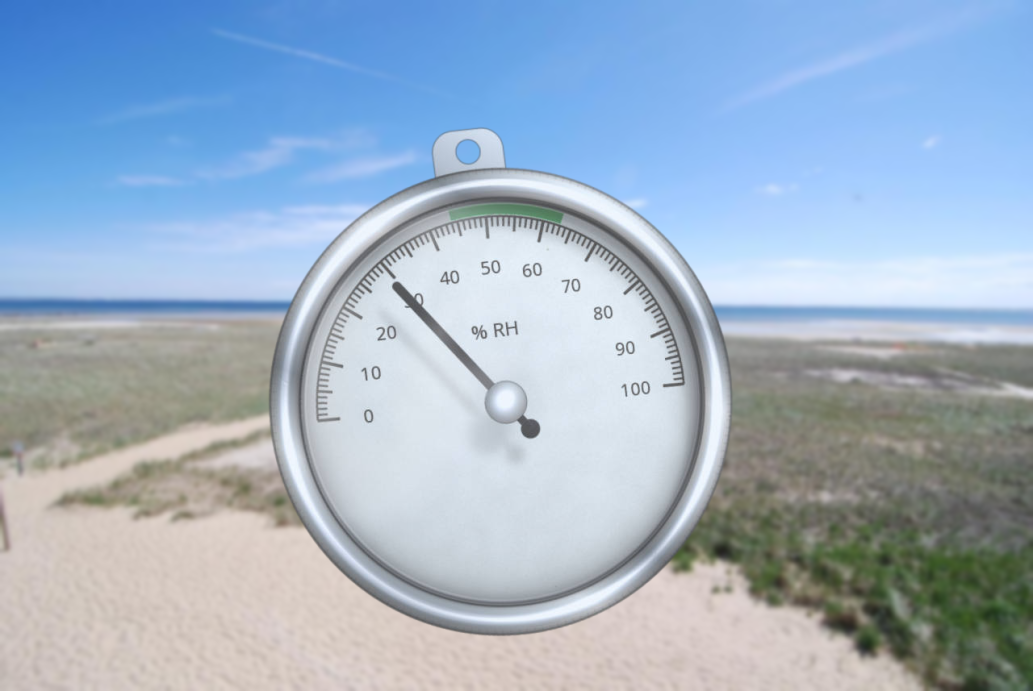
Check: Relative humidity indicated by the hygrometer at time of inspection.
29 %
